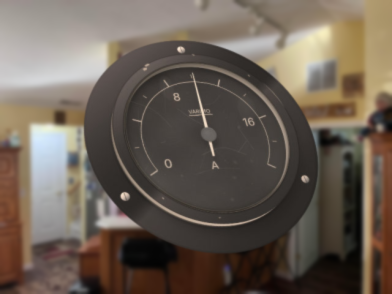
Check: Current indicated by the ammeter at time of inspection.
10 A
